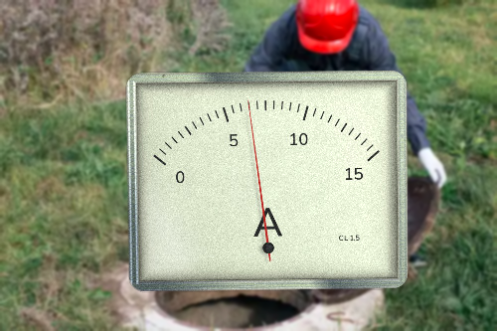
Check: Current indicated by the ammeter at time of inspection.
6.5 A
